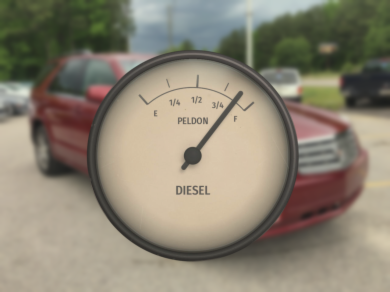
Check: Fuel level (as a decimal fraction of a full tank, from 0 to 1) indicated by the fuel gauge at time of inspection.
0.875
